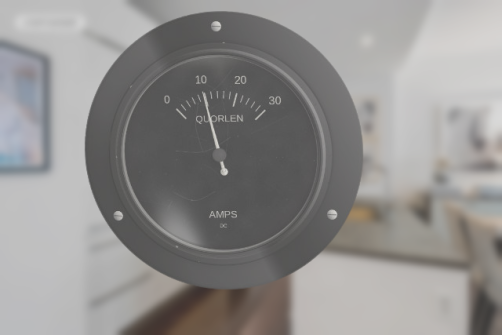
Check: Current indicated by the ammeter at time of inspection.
10 A
